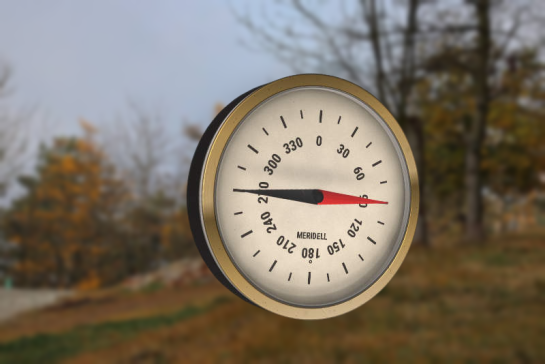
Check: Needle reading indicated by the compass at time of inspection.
90 °
